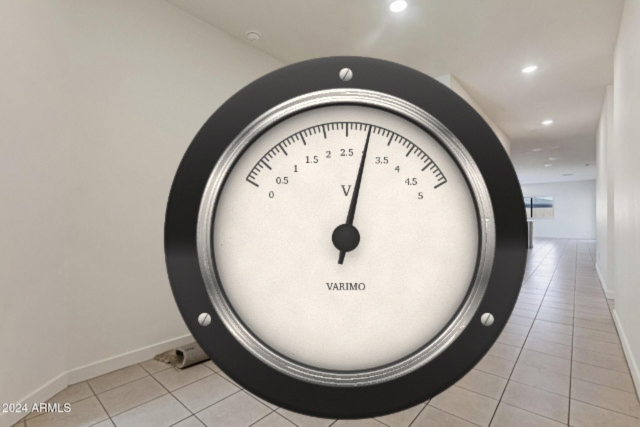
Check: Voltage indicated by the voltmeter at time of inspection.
3 V
